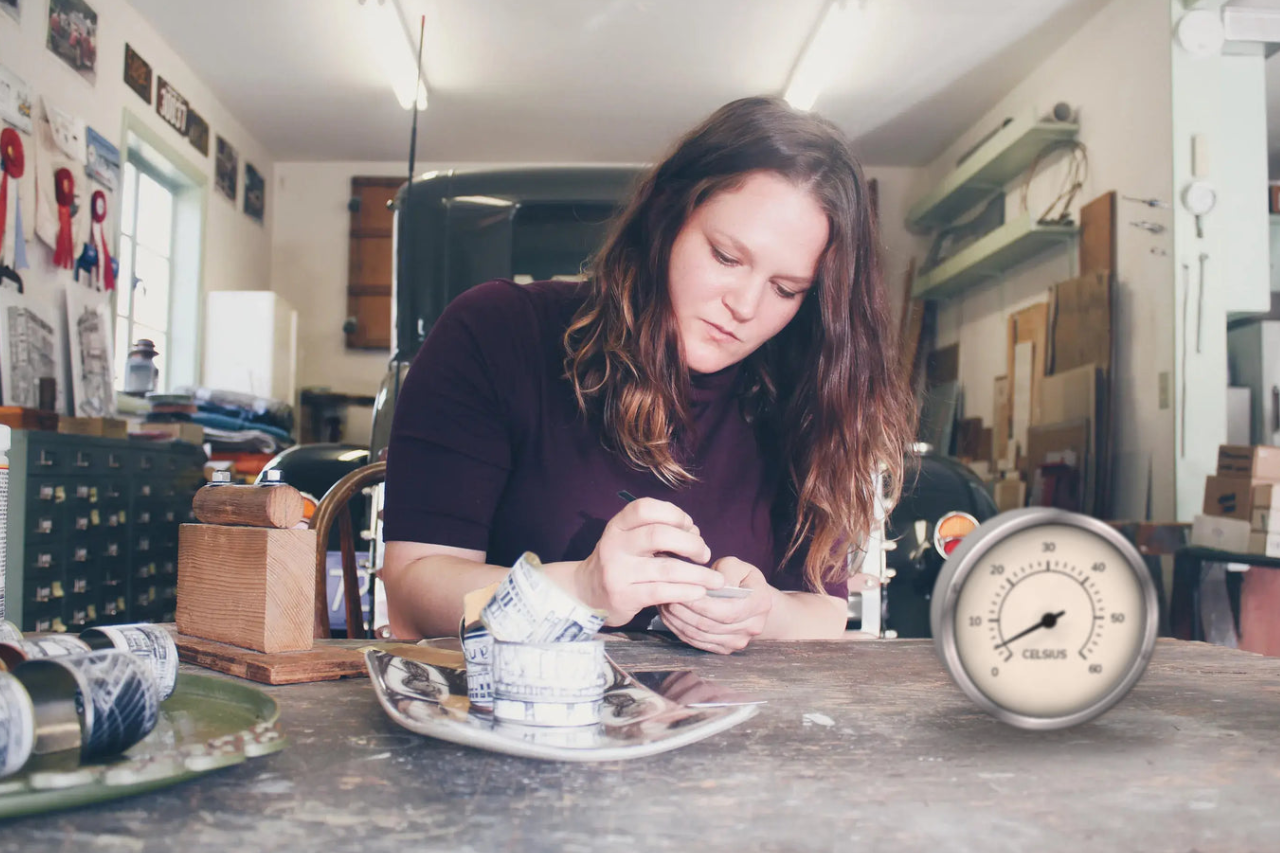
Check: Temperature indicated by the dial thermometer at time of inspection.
4 °C
